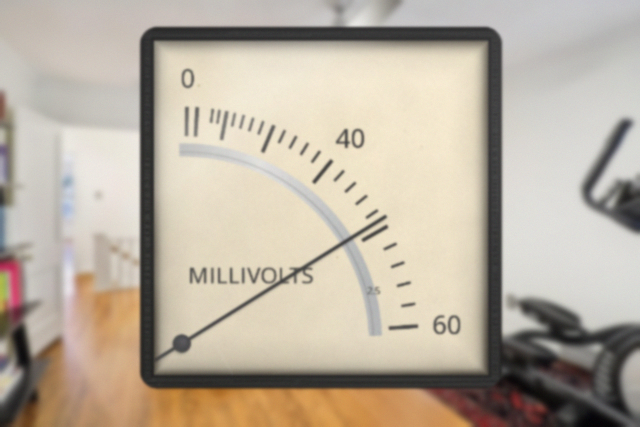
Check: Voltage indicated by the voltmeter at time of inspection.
49 mV
